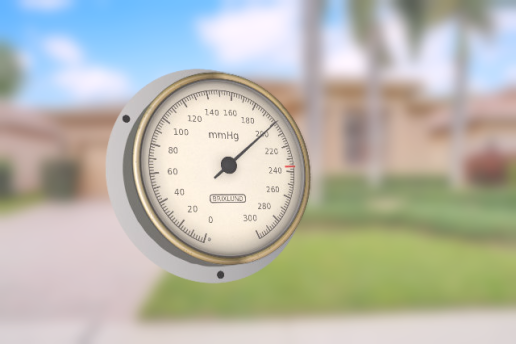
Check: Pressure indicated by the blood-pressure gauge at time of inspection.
200 mmHg
